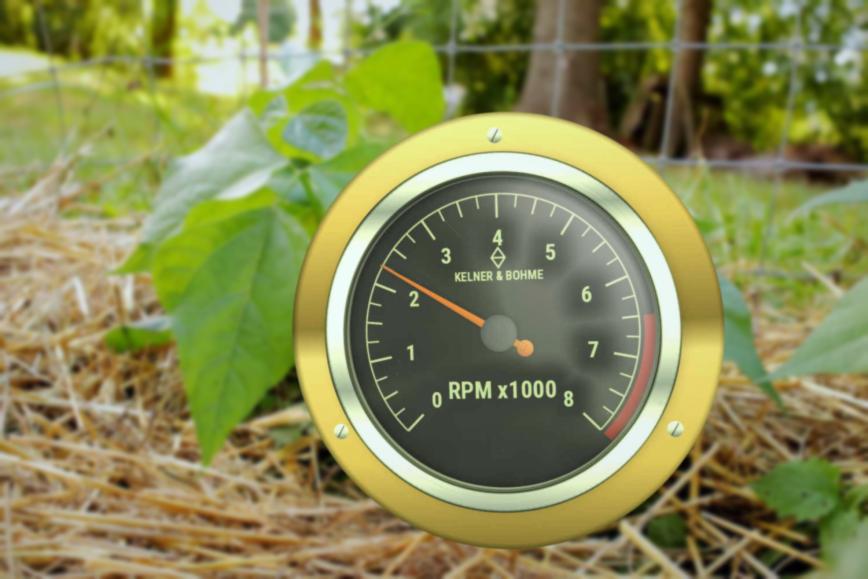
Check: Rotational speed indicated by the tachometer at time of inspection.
2250 rpm
